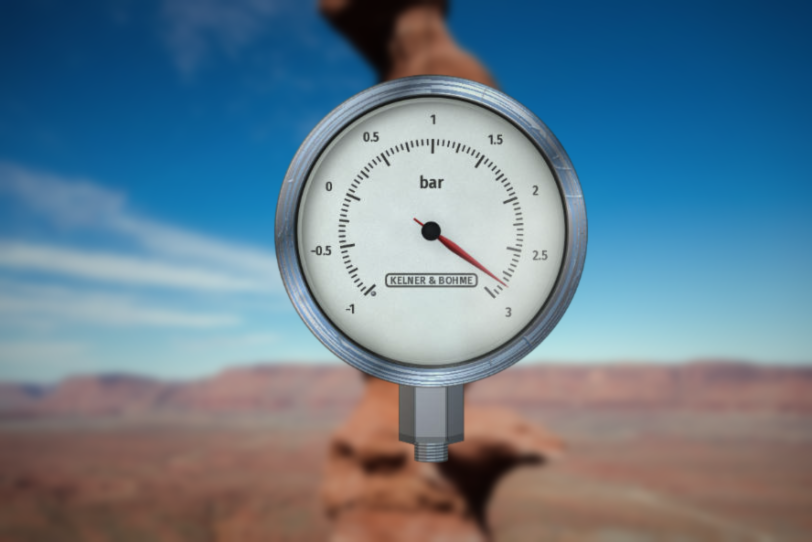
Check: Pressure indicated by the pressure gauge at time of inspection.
2.85 bar
